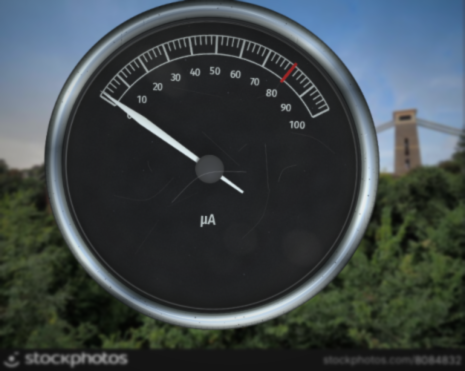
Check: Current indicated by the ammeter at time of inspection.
2 µA
